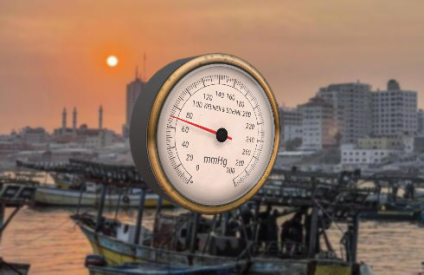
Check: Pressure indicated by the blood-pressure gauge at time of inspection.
70 mmHg
